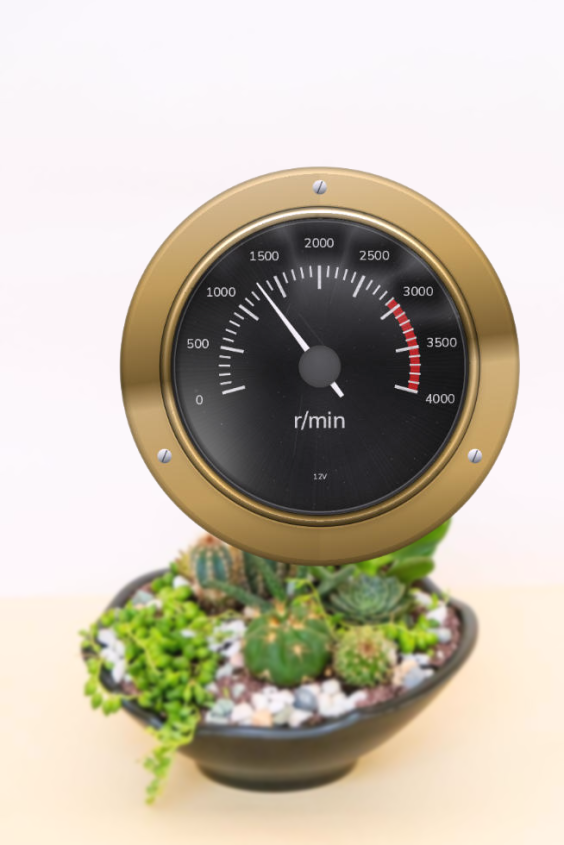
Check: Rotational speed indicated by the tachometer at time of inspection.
1300 rpm
